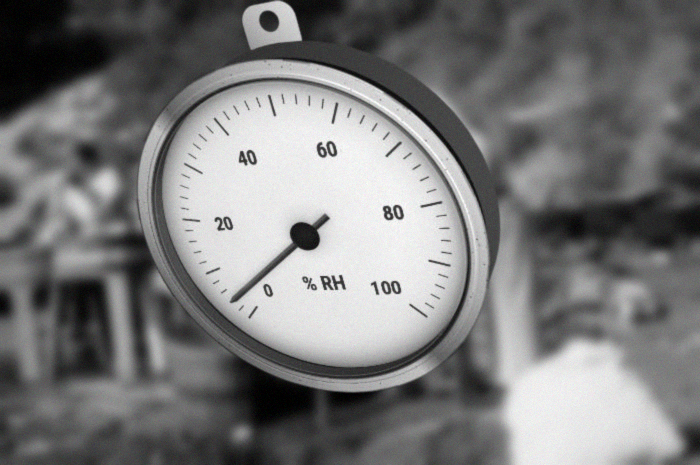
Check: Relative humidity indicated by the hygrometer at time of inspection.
4 %
